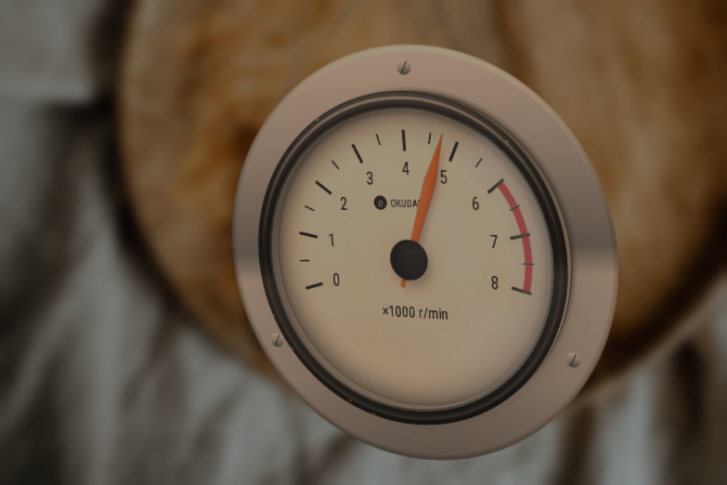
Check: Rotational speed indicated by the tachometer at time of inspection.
4750 rpm
